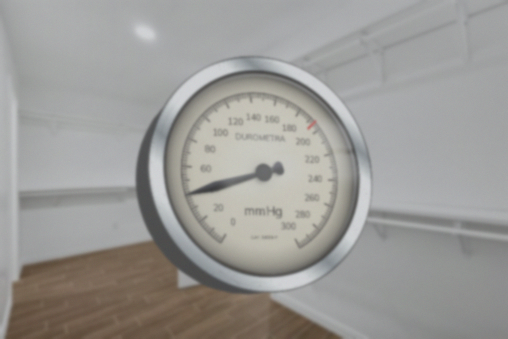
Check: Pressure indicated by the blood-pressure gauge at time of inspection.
40 mmHg
